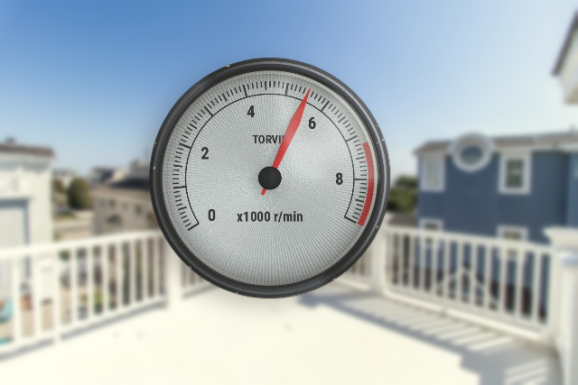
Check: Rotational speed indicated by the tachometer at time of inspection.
5500 rpm
